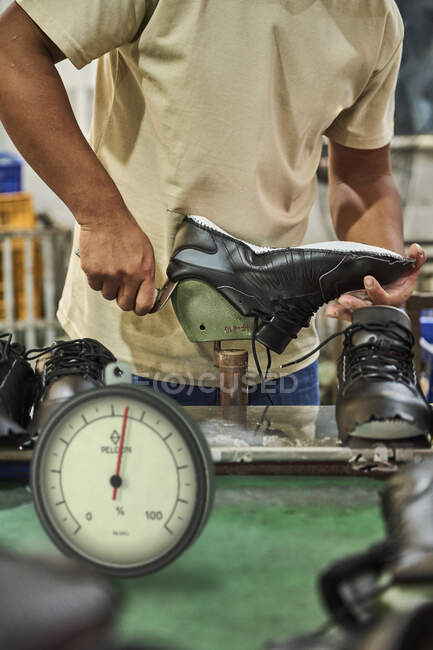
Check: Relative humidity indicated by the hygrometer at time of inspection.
55 %
